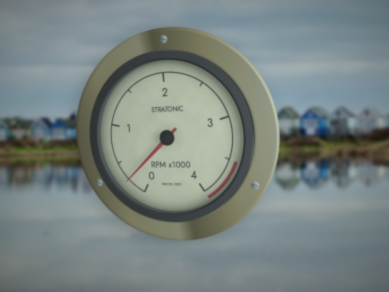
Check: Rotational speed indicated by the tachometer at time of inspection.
250 rpm
